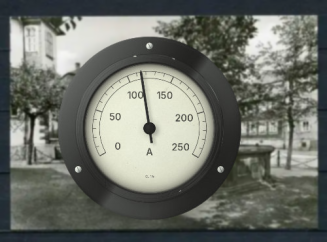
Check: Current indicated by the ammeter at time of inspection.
115 A
